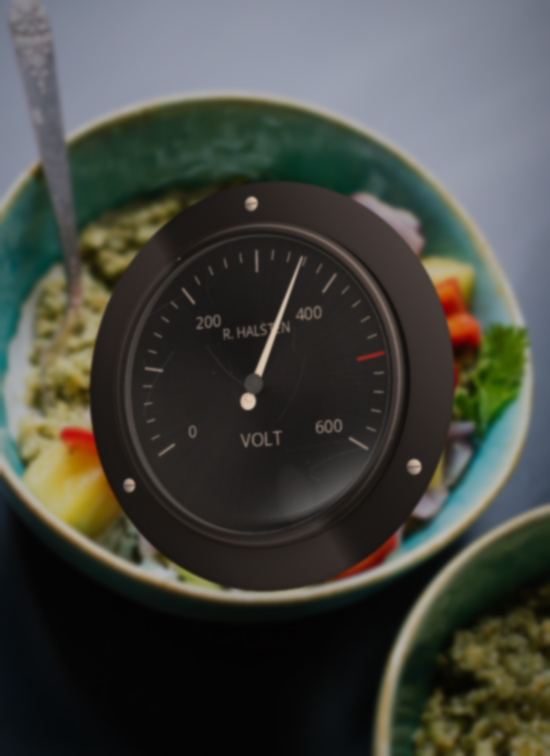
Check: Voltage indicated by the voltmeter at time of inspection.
360 V
